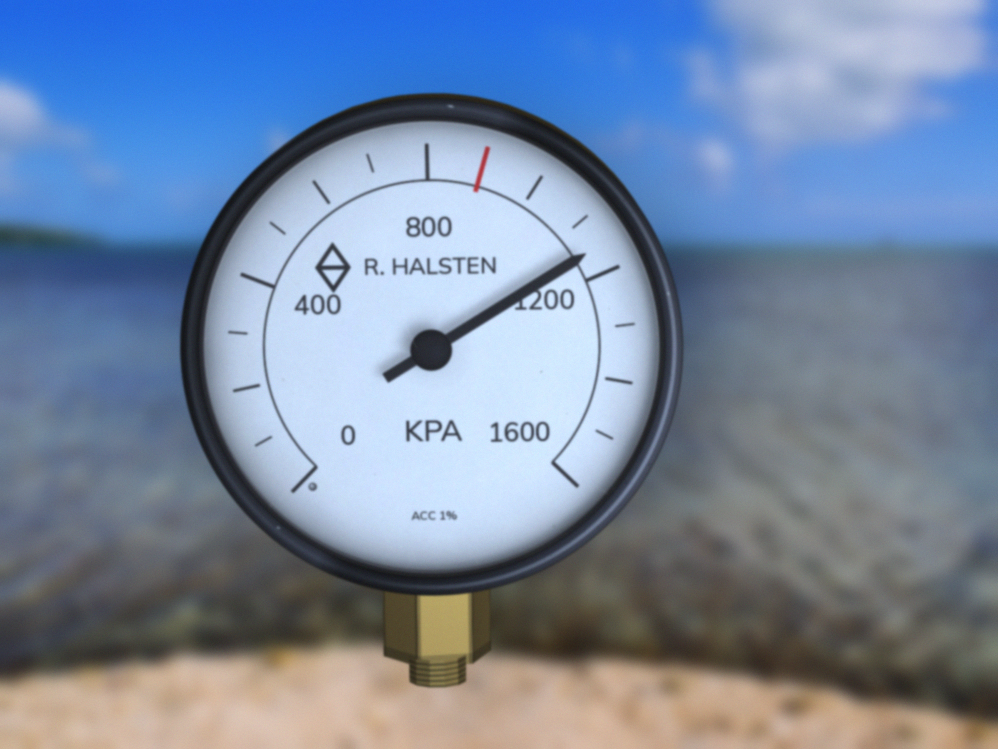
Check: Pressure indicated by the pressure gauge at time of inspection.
1150 kPa
